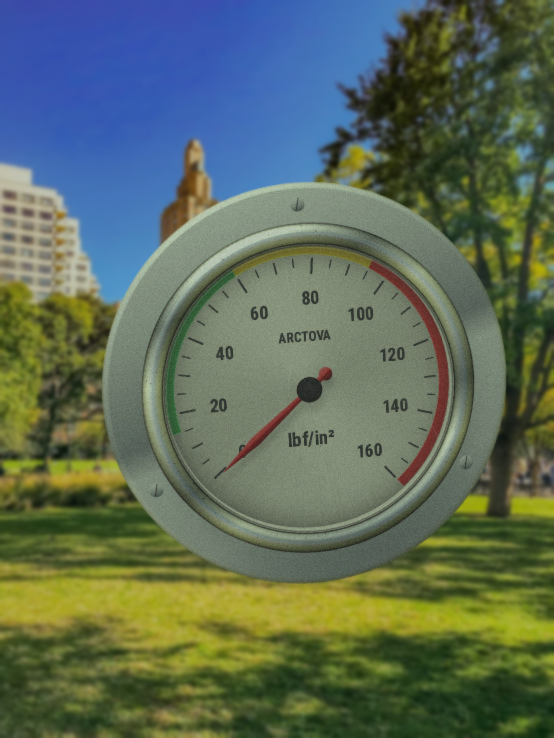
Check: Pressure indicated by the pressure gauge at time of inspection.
0 psi
